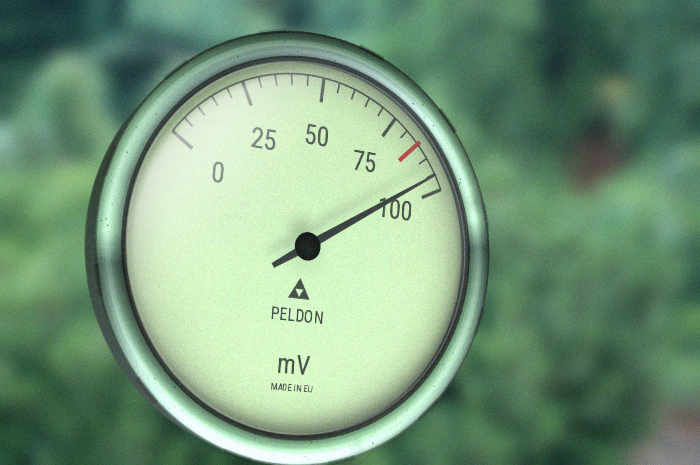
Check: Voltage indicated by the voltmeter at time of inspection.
95 mV
